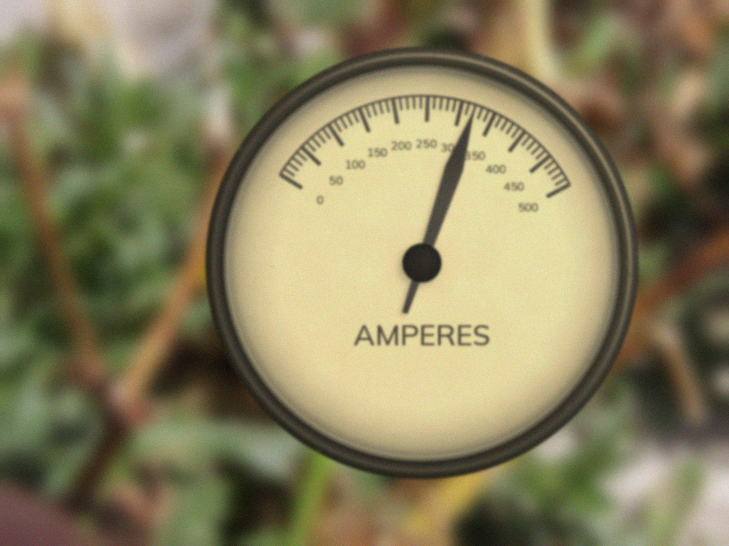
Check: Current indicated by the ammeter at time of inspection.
320 A
